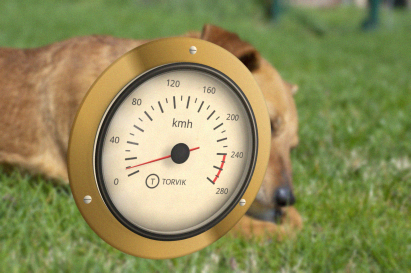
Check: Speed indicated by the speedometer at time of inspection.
10 km/h
